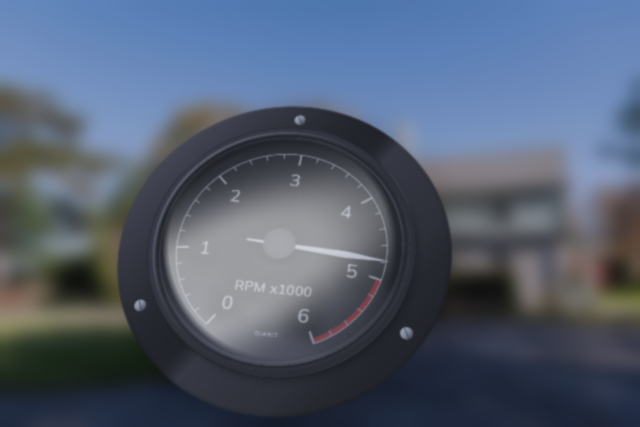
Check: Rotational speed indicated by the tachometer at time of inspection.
4800 rpm
